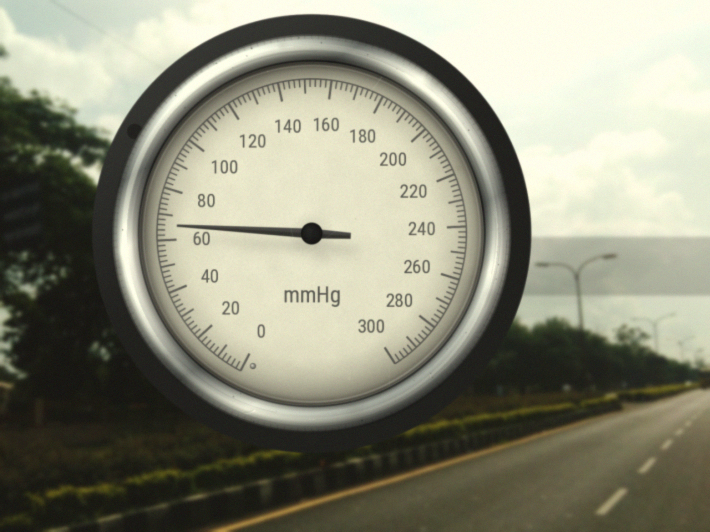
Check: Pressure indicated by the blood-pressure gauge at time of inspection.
66 mmHg
